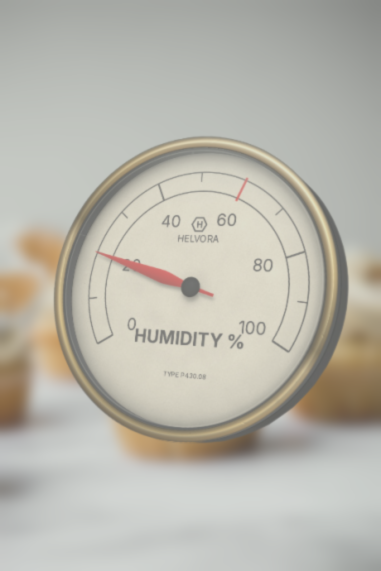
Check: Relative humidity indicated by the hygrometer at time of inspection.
20 %
